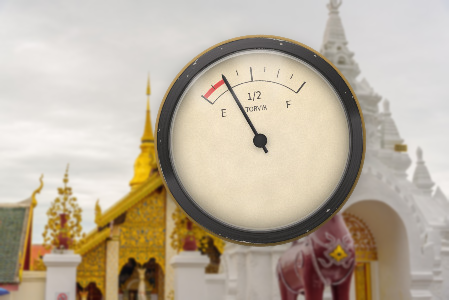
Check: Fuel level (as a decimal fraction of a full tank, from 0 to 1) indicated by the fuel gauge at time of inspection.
0.25
